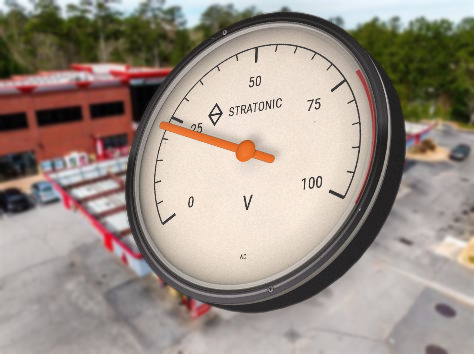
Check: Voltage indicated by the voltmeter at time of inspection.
22.5 V
